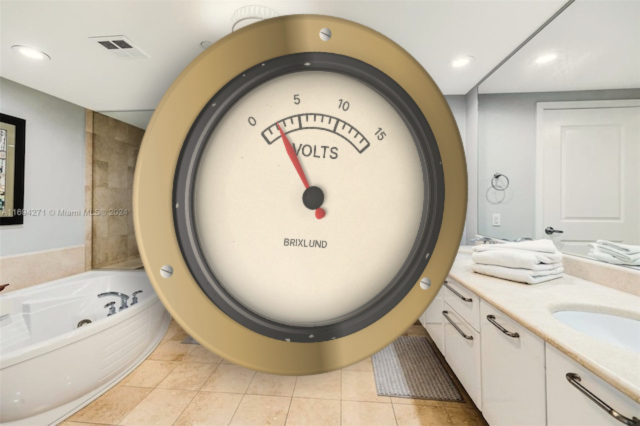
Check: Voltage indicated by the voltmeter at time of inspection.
2 V
